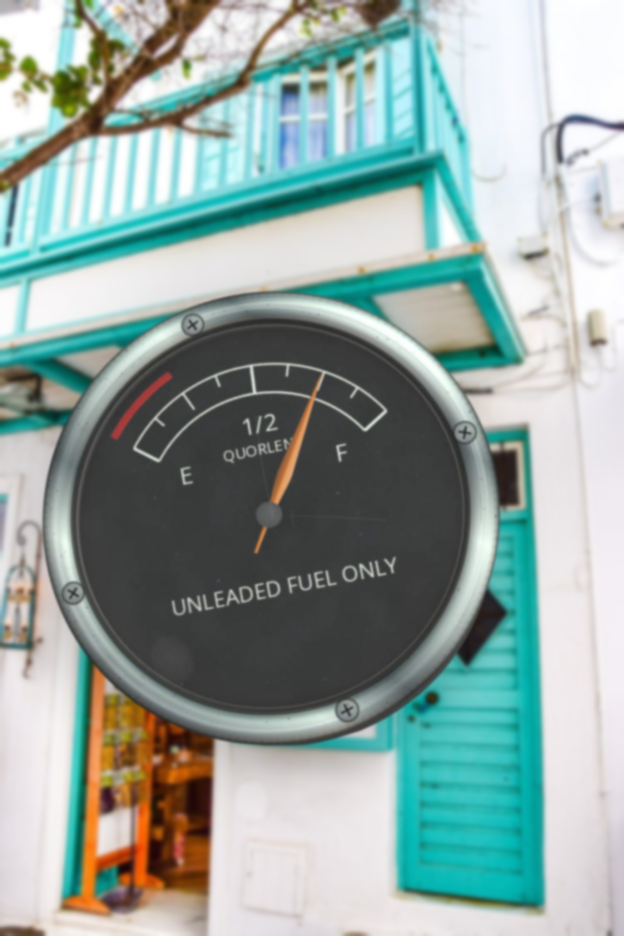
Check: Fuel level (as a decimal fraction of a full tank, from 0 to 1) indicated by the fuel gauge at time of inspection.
0.75
